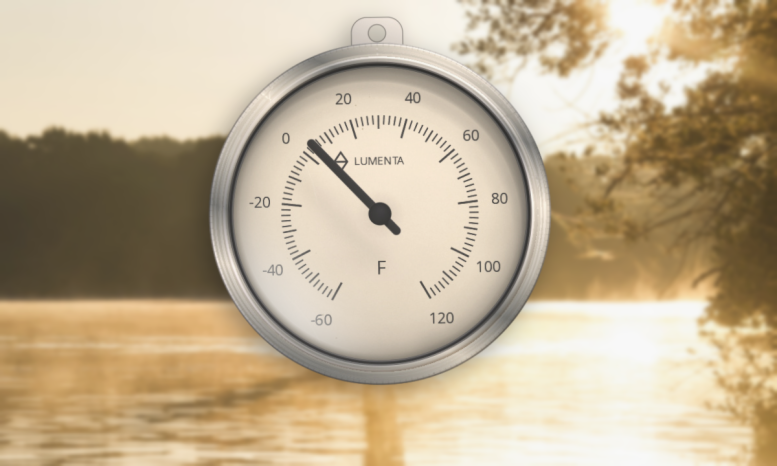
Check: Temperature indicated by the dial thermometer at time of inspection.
4 °F
